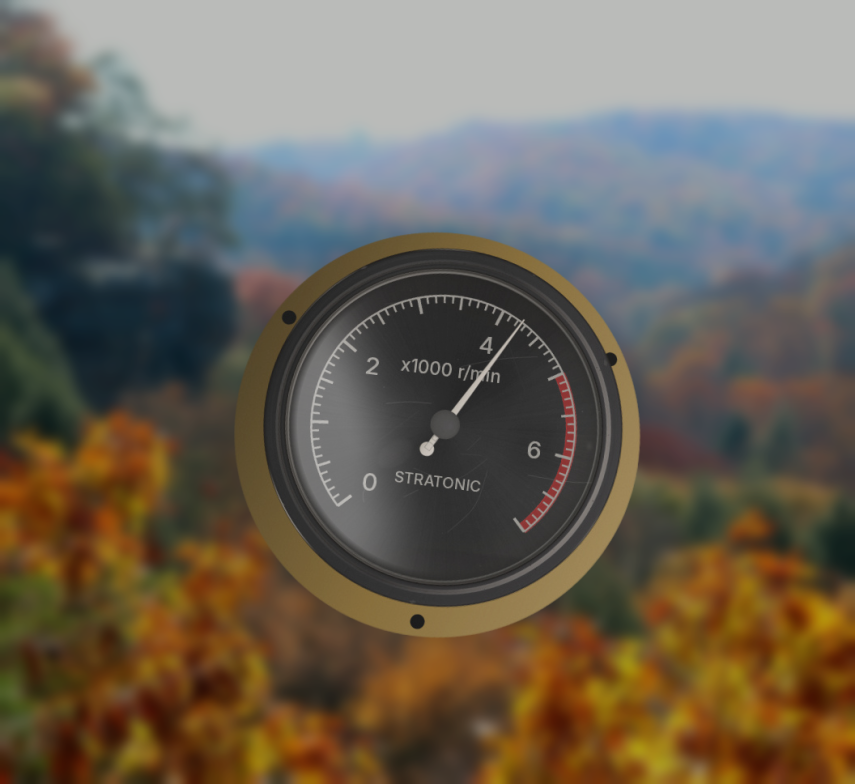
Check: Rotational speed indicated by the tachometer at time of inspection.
4250 rpm
